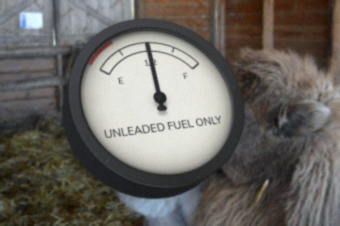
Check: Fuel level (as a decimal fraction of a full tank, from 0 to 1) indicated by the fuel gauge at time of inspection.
0.5
